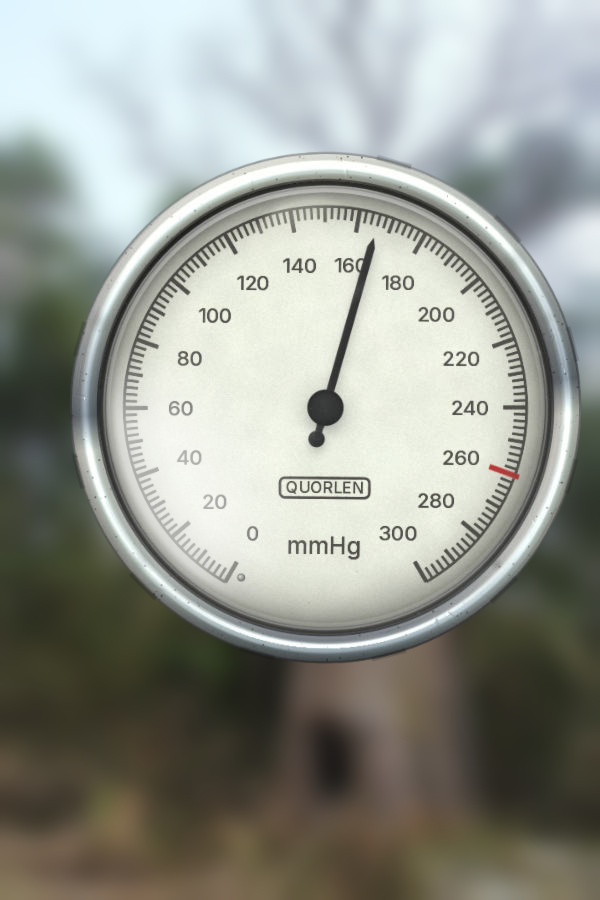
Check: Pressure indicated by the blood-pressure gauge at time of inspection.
166 mmHg
